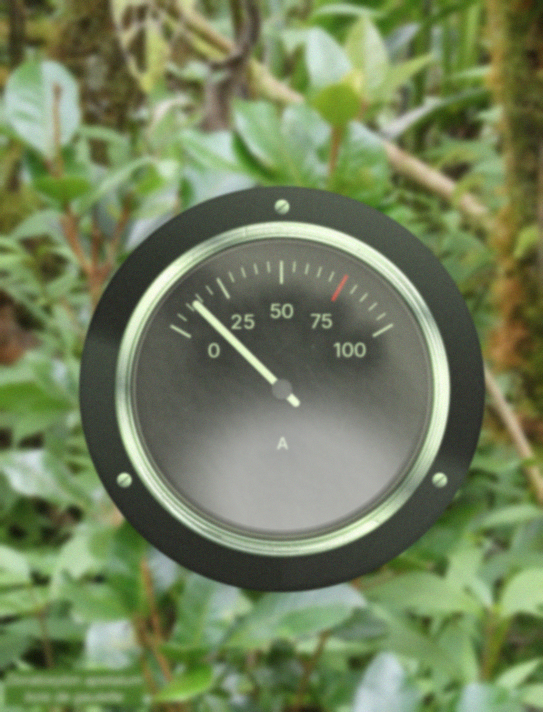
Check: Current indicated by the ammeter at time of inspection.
12.5 A
